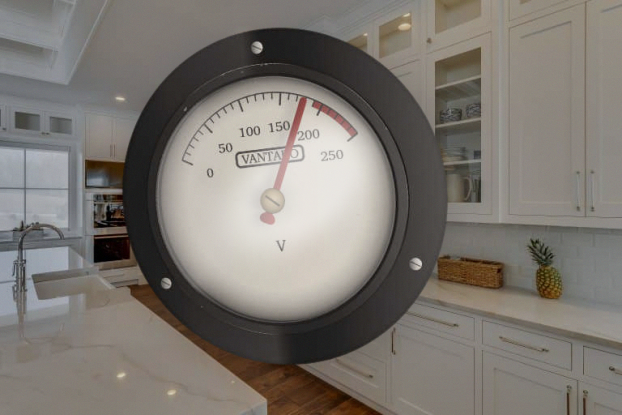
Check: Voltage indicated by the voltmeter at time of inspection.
180 V
